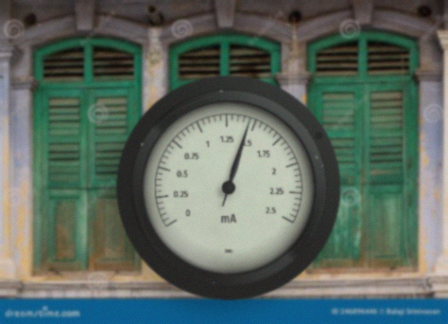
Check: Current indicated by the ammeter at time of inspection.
1.45 mA
